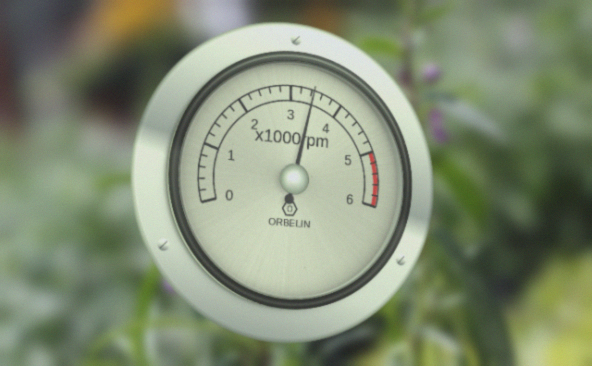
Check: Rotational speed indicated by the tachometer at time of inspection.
3400 rpm
